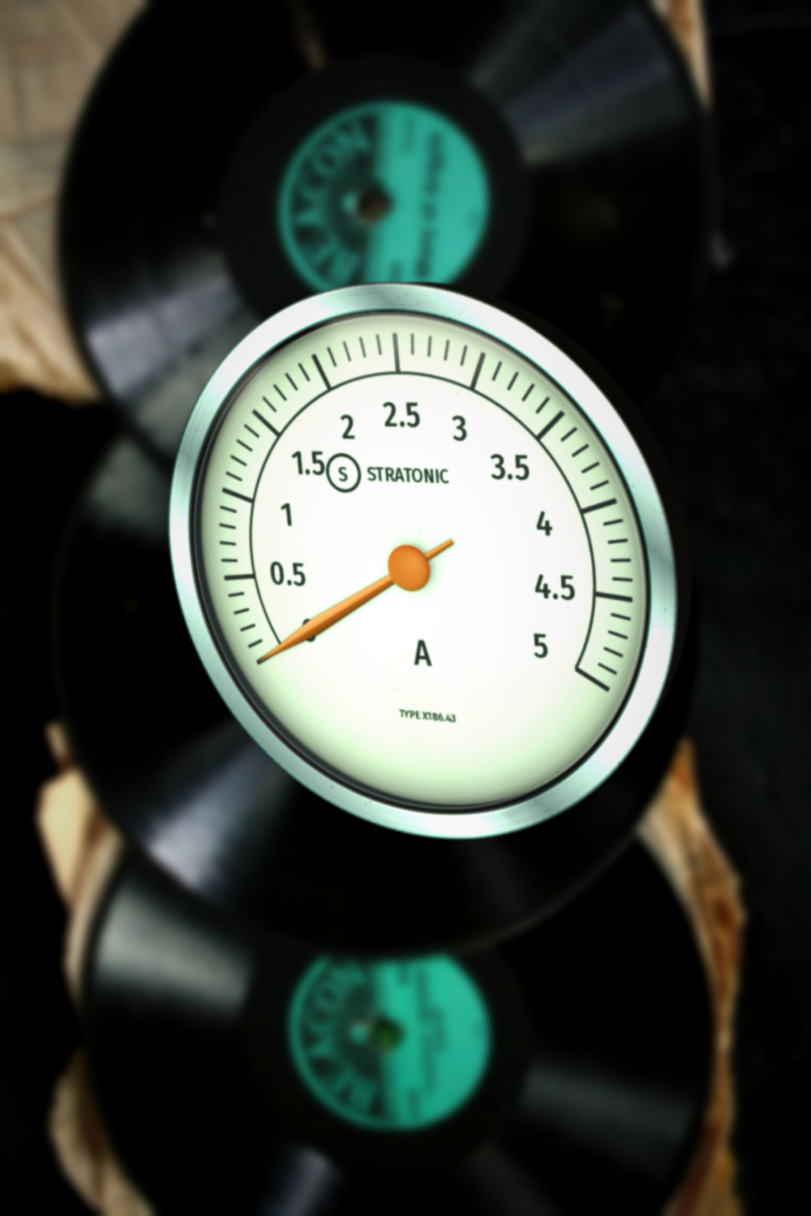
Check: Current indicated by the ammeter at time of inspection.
0 A
